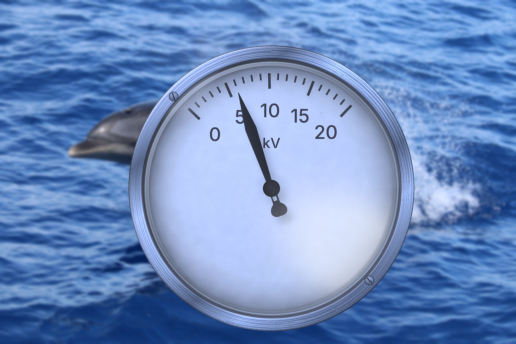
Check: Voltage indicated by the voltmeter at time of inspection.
6 kV
